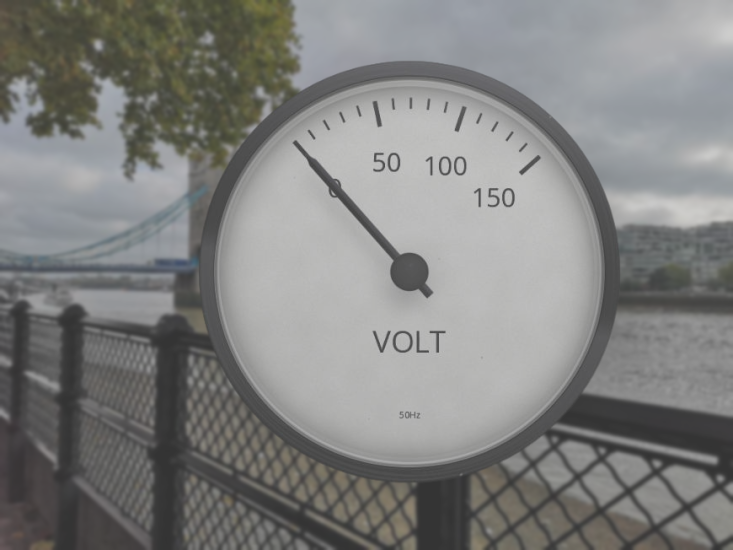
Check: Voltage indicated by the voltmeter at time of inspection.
0 V
